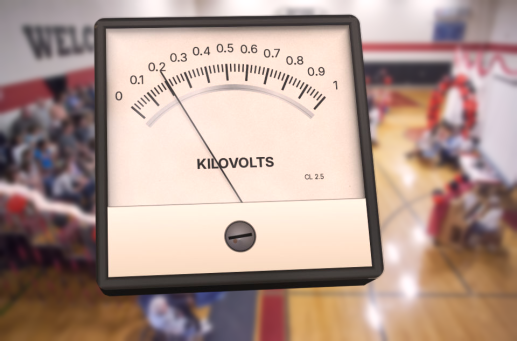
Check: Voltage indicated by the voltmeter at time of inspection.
0.2 kV
